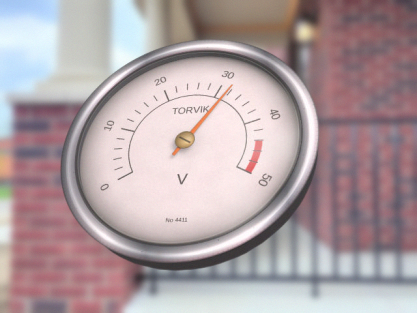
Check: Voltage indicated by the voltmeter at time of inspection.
32 V
